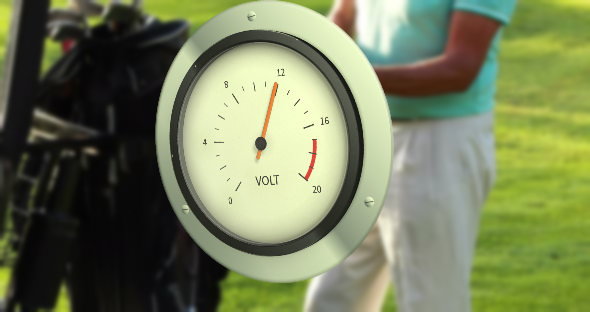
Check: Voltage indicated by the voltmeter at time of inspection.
12 V
